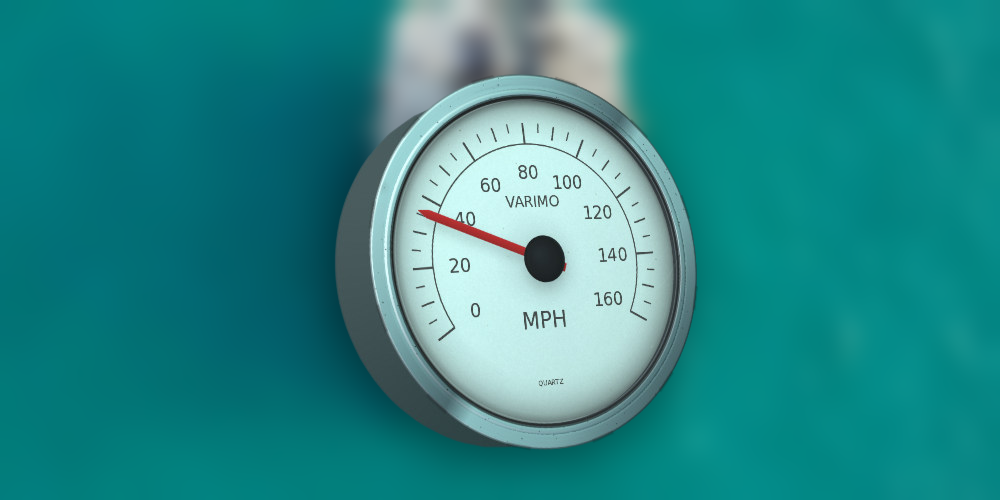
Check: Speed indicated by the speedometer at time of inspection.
35 mph
